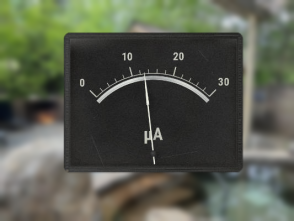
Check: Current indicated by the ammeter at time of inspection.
13 µA
